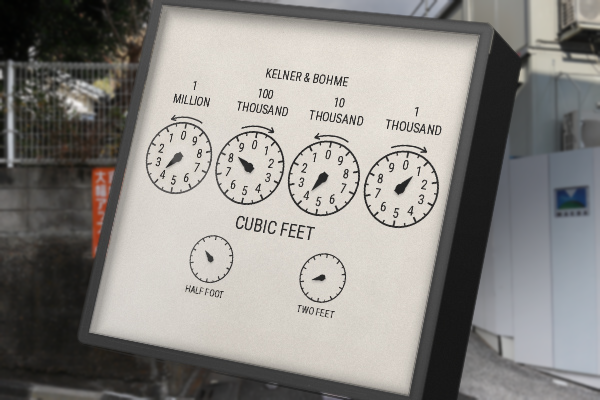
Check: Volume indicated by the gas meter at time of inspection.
384100 ft³
